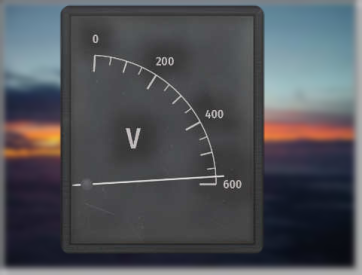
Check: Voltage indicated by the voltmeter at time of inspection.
575 V
